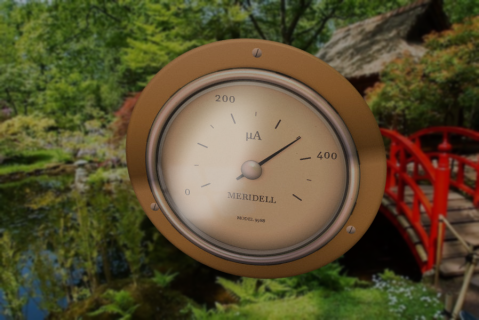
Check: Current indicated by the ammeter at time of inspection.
350 µA
